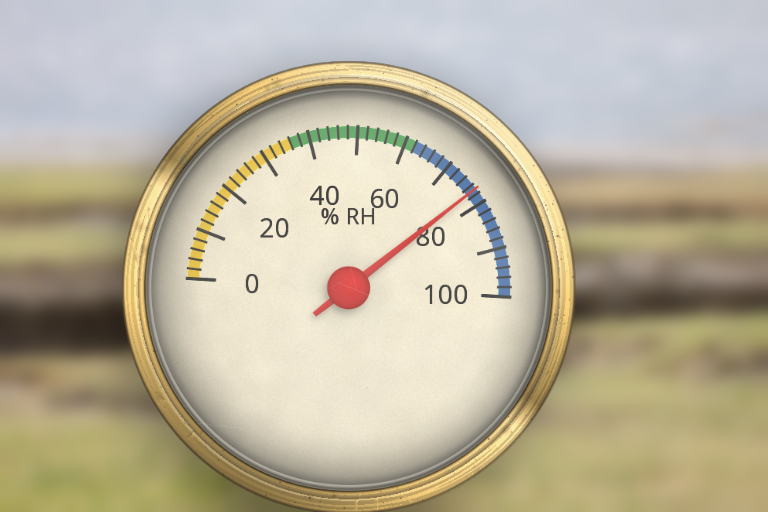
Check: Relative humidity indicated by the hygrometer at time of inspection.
77 %
